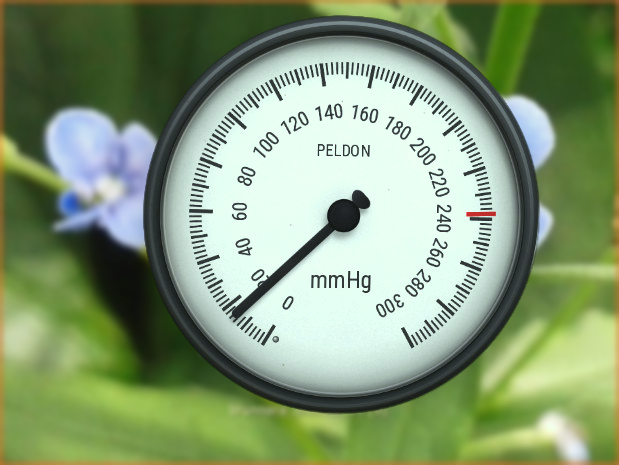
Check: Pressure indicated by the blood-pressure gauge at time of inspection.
16 mmHg
